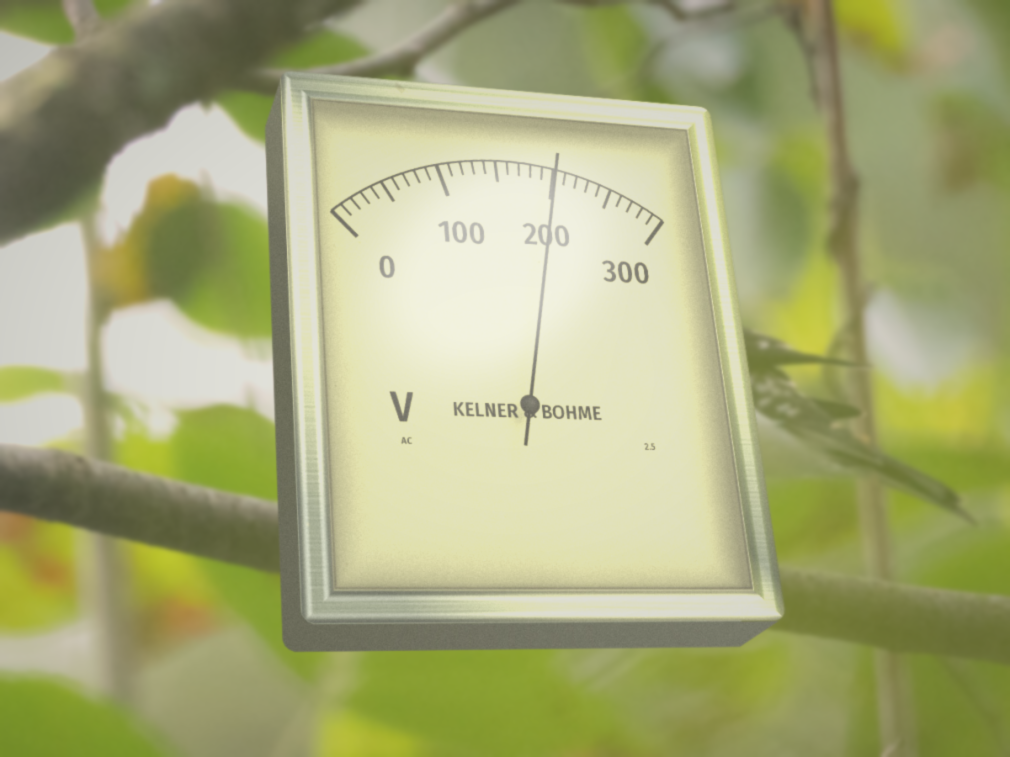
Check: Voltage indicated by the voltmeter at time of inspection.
200 V
